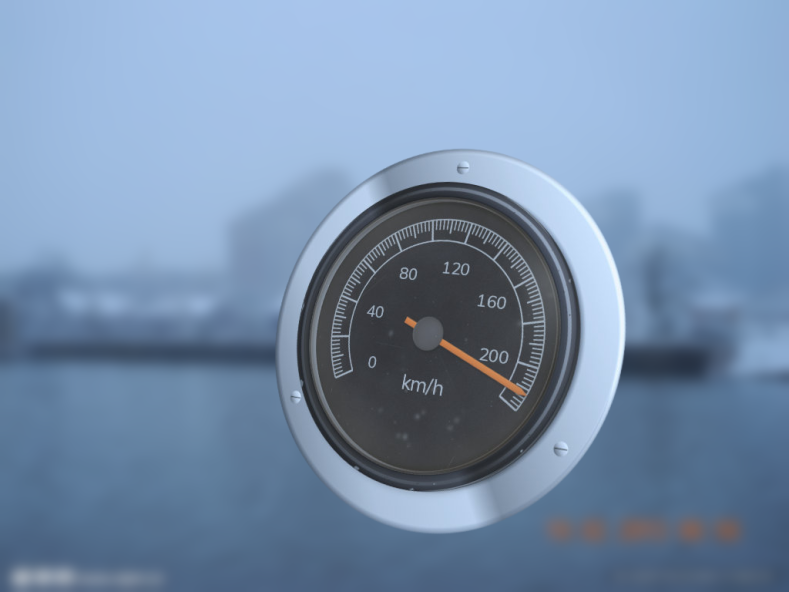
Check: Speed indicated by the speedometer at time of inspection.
212 km/h
